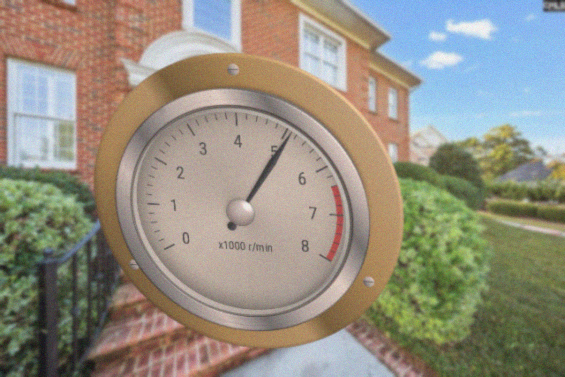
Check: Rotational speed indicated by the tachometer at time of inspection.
5100 rpm
